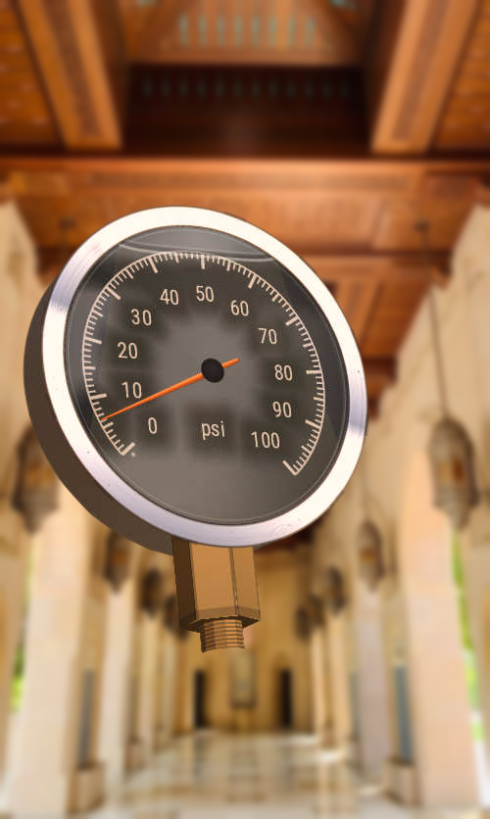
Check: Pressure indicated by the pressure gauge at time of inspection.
6 psi
